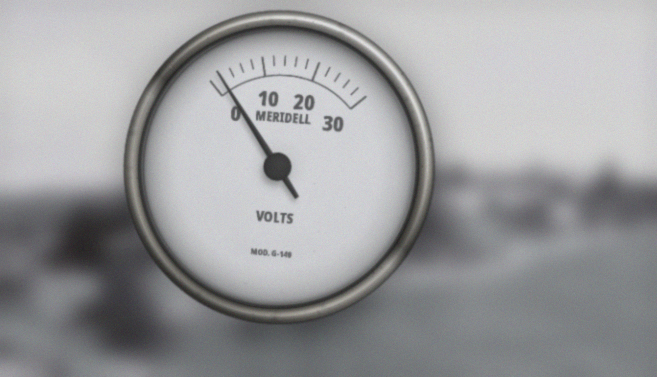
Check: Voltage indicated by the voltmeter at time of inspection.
2 V
